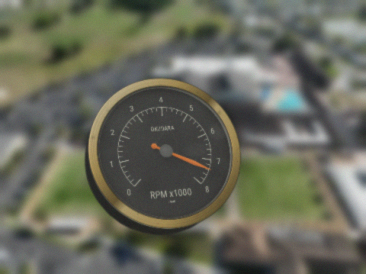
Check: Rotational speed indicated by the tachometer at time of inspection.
7400 rpm
